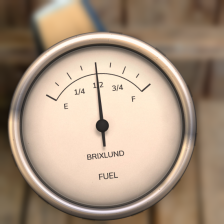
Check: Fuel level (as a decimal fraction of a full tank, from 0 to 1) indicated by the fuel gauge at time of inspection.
0.5
